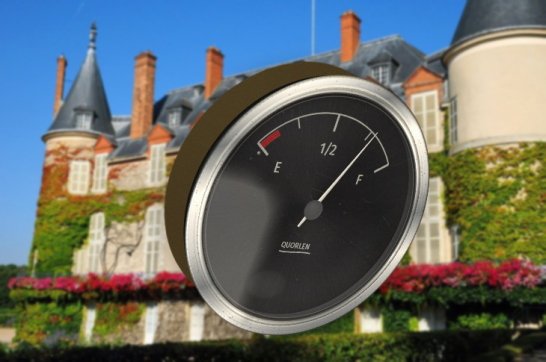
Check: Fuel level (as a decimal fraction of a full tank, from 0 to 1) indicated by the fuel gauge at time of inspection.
0.75
